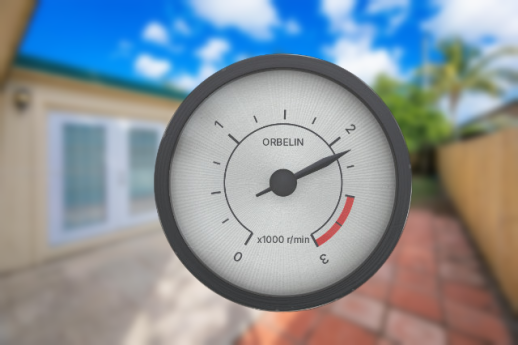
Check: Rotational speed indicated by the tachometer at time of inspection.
2125 rpm
